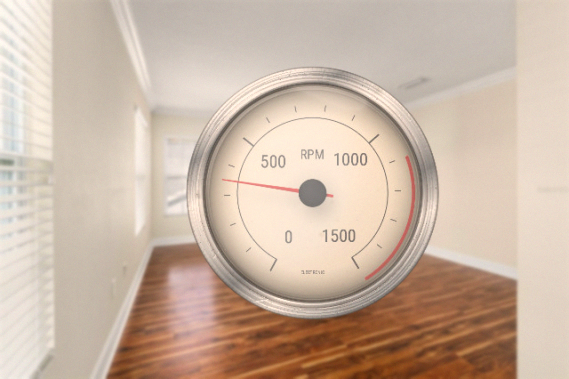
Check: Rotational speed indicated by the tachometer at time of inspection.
350 rpm
